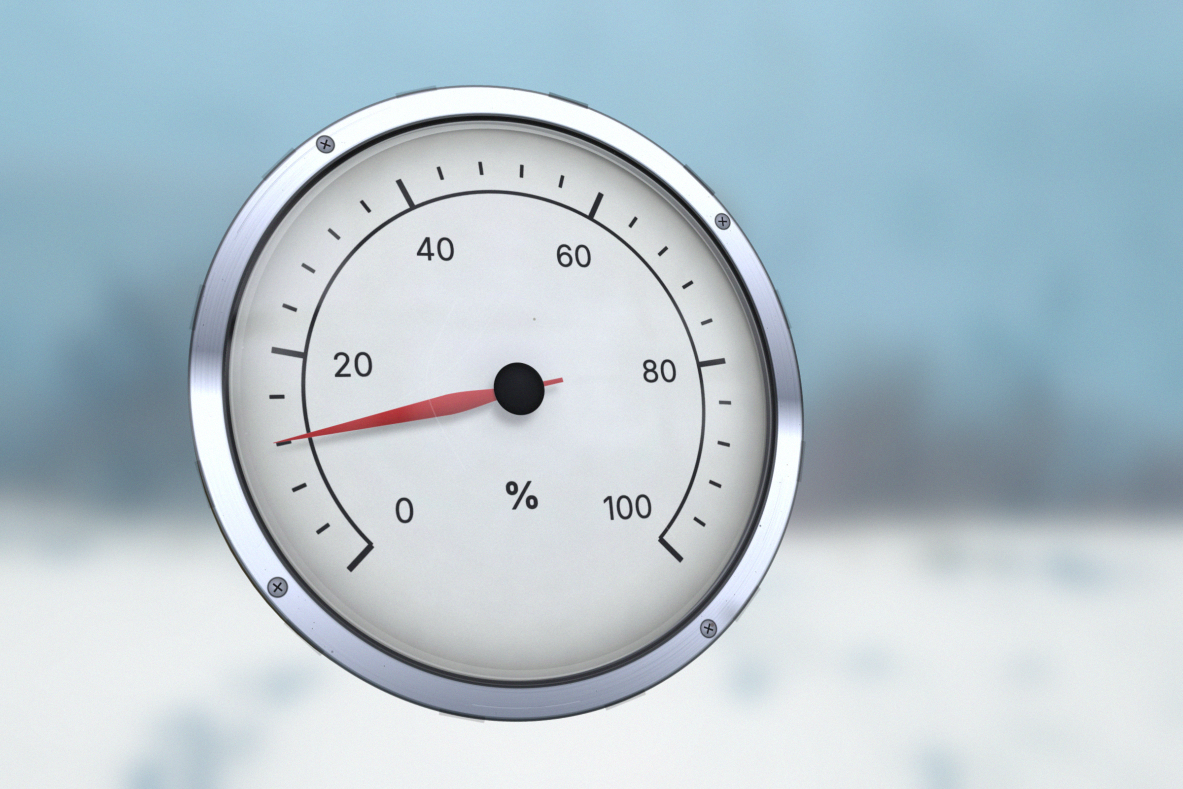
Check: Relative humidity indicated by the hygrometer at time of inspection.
12 %
